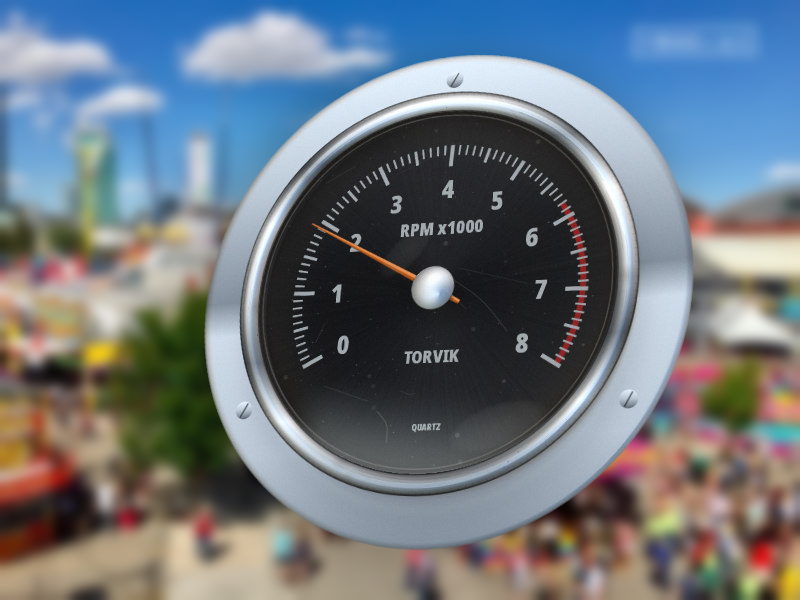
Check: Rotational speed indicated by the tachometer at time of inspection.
1900 rpm
